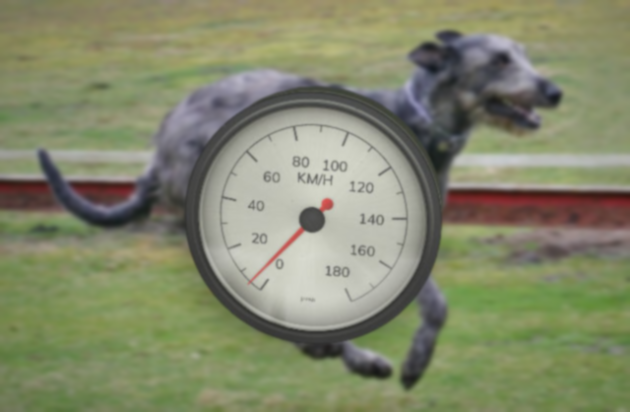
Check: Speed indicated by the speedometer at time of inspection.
5 km/h
